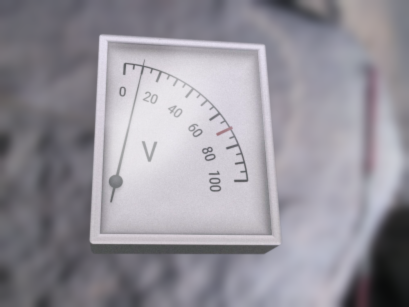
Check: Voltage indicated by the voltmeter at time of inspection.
10 V
